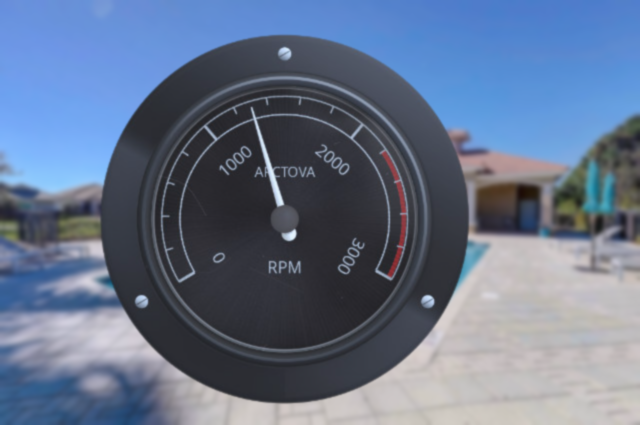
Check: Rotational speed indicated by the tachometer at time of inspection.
1300 rpm
